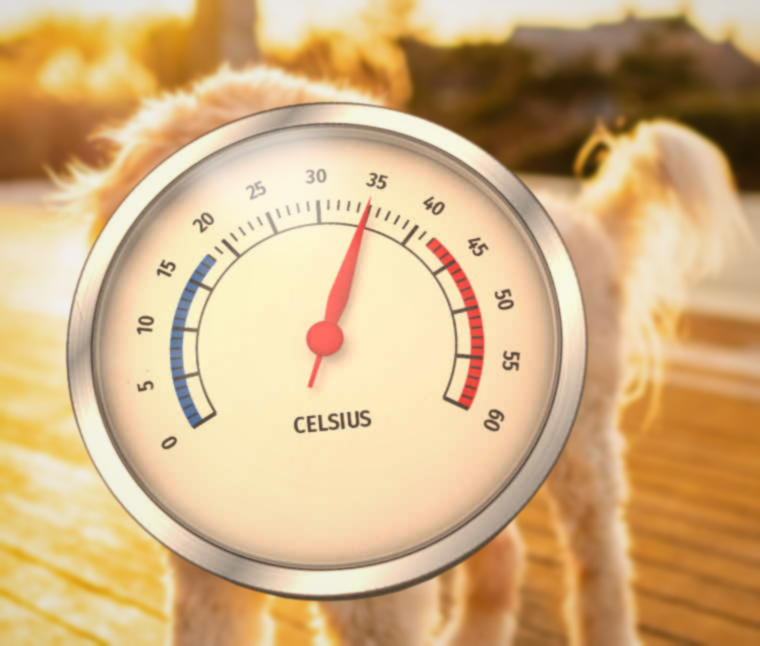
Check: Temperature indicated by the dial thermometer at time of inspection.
35 °C
